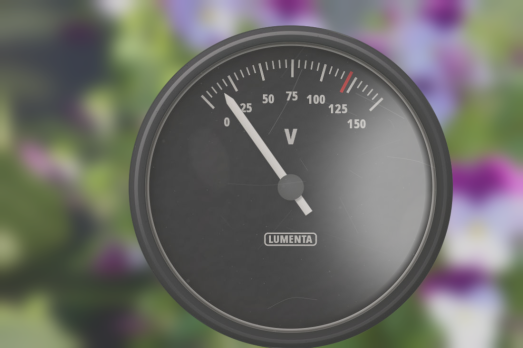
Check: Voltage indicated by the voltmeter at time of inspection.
15 V
